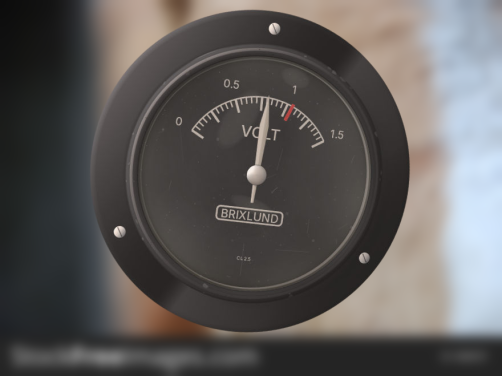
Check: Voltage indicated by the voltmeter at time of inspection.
0.8 V
